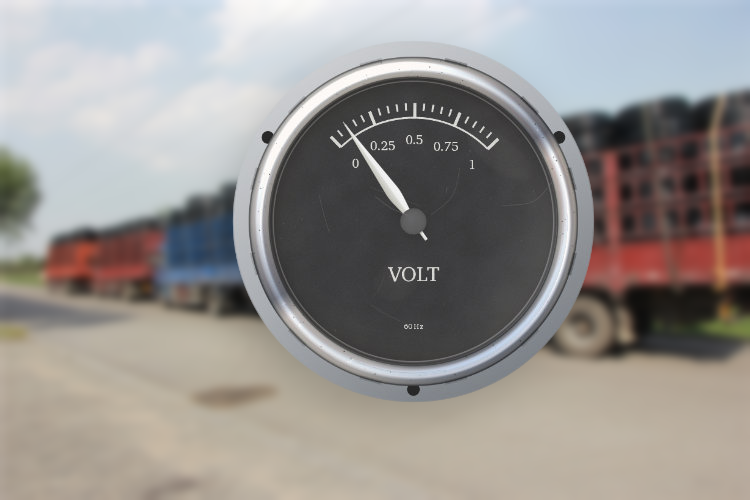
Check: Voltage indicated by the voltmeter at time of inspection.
0.1 V
